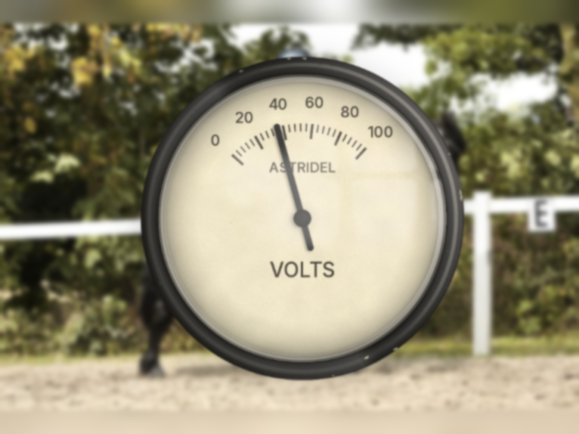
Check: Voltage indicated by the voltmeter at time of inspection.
36 V
